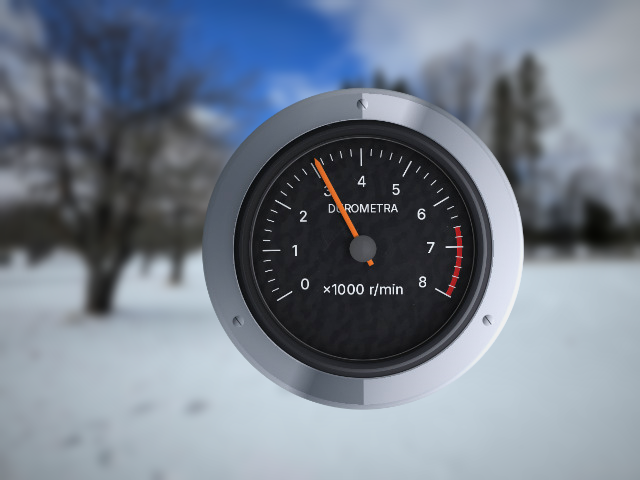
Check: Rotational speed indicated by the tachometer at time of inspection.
3100 rpm
